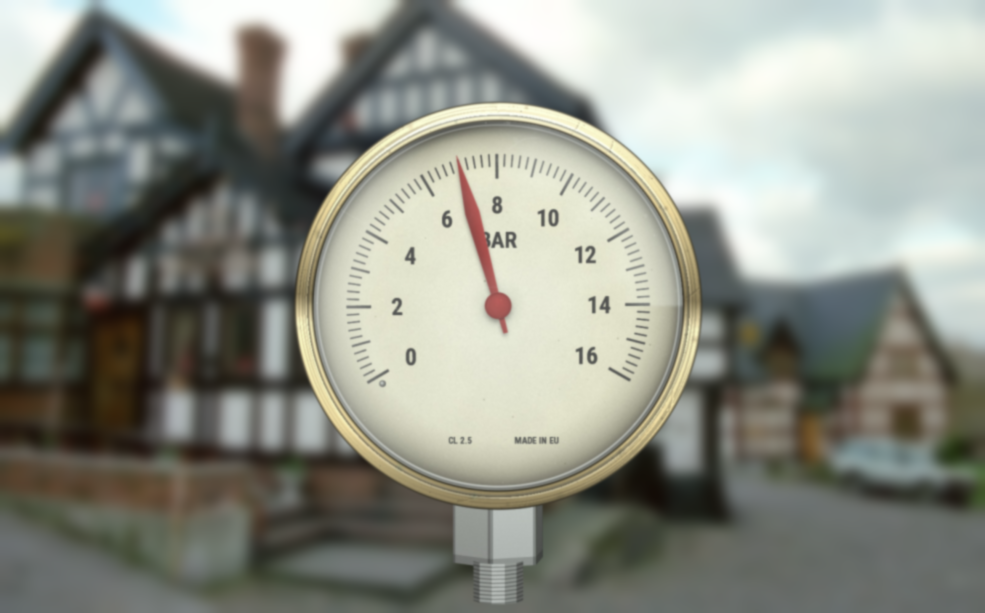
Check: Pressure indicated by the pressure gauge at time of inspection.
7 bar
